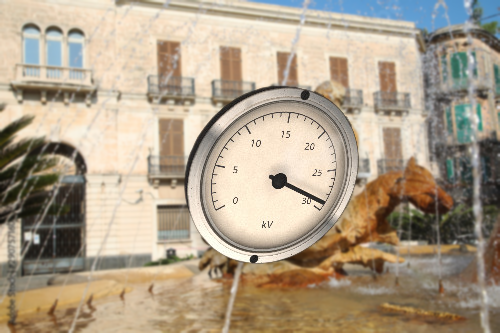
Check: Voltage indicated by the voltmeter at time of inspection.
29 kV
